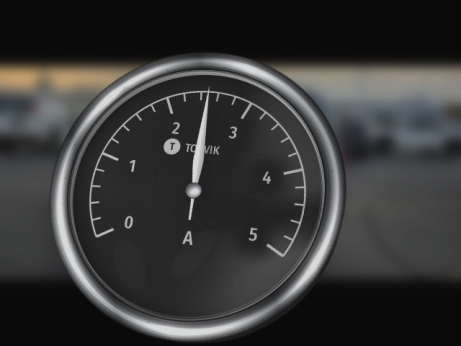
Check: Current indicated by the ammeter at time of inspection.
2.5 A
